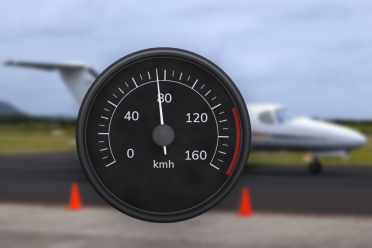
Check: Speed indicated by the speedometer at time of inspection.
75 km/h
